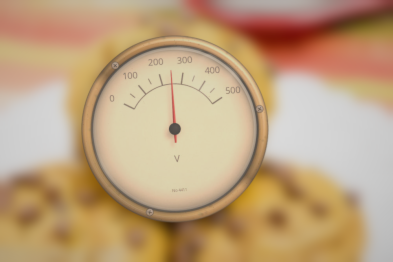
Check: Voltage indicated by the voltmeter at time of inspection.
250 V
